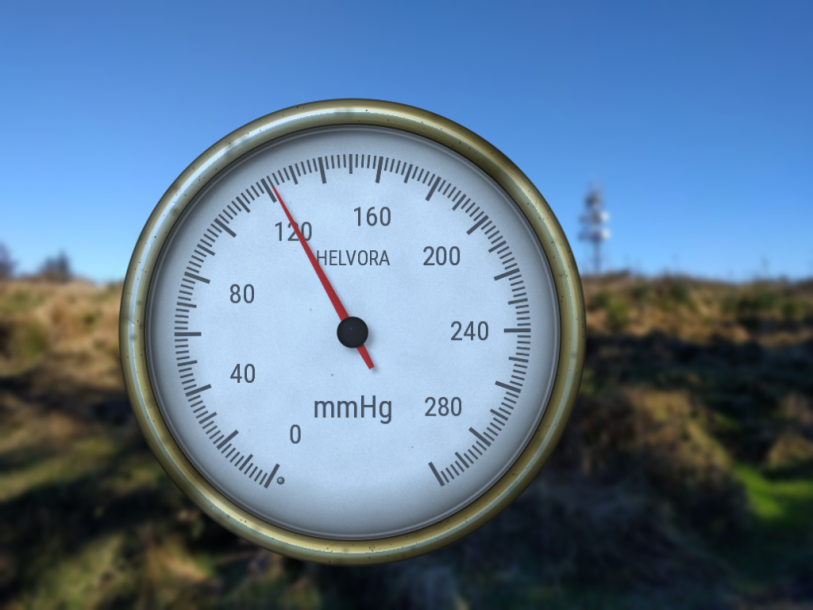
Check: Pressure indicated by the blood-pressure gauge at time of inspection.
122 mmHg
